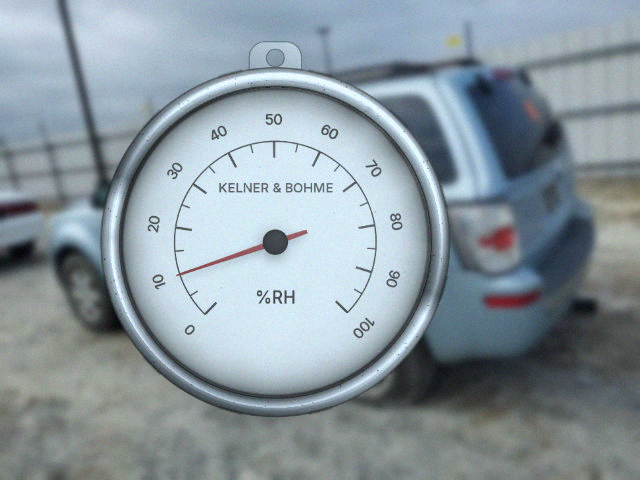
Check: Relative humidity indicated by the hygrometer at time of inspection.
10 %
